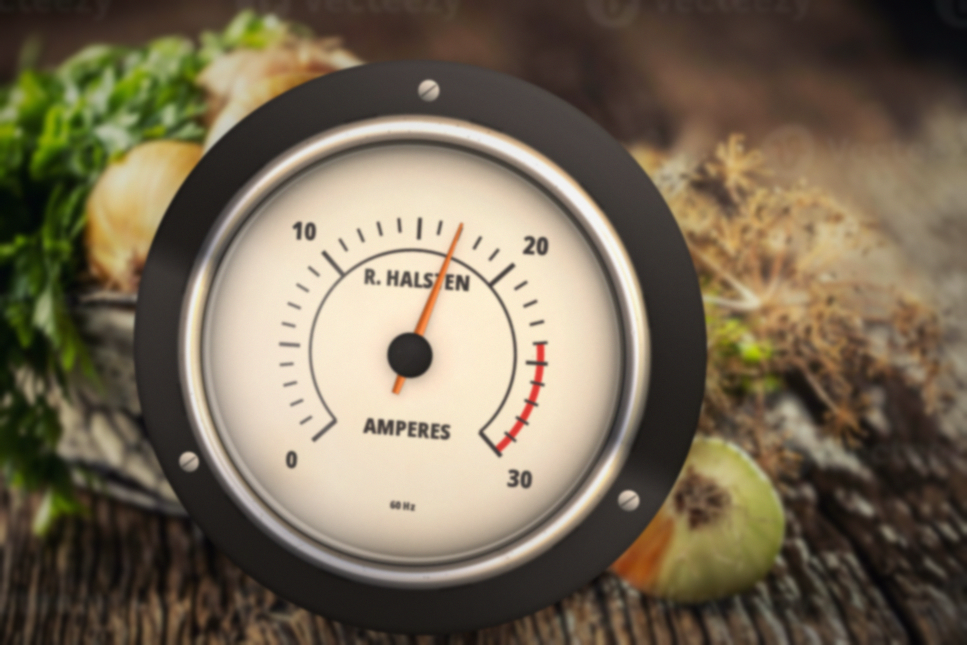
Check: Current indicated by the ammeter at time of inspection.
17 A
